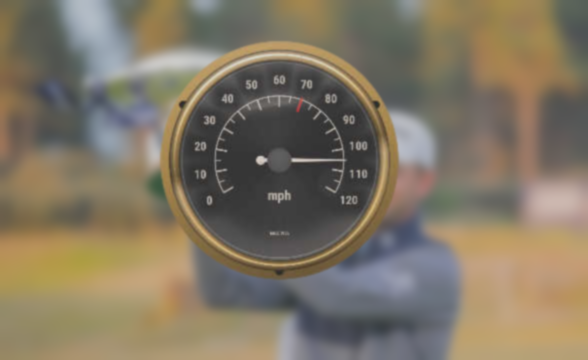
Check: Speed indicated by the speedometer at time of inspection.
105 mph
